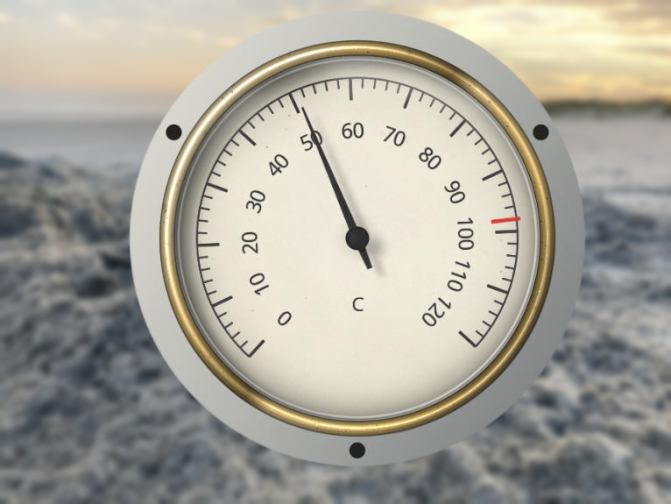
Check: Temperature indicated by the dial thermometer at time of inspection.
51 °C
